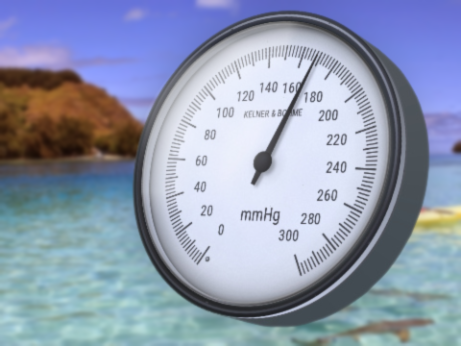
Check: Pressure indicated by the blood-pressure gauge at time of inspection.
170 mmHg
